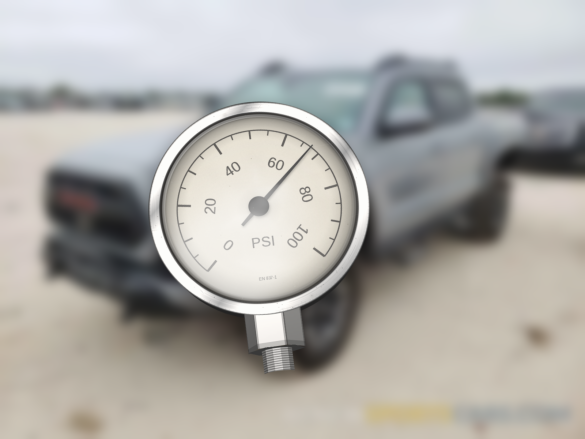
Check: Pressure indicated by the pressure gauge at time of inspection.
67.5 psi
